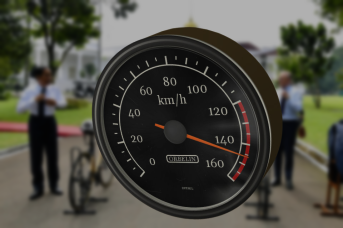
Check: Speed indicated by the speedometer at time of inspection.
145 km/h
